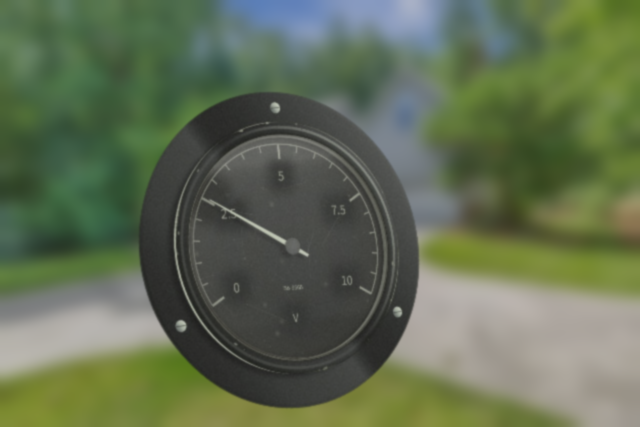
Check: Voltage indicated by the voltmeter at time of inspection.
2.5 V
